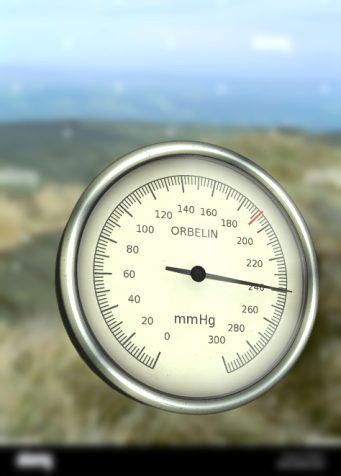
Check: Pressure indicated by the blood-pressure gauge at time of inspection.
240 mmHg
